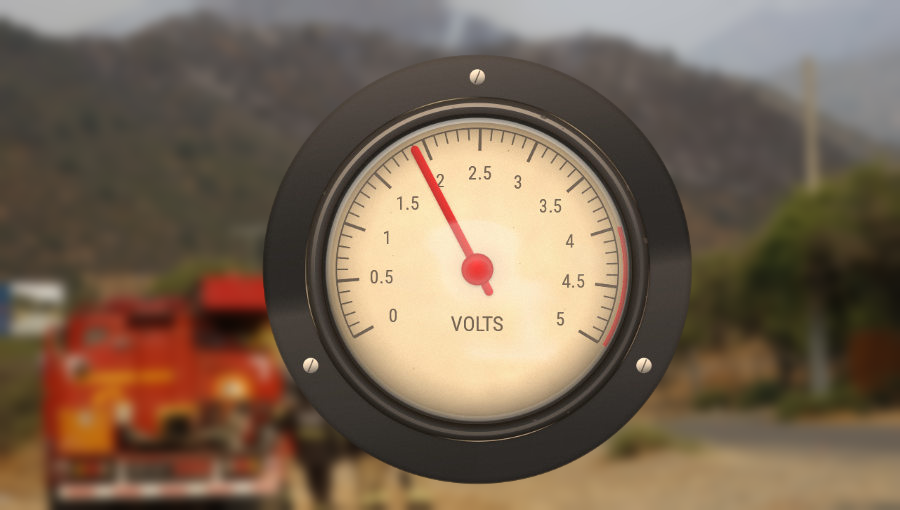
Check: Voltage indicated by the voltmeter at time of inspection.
1.9 V
